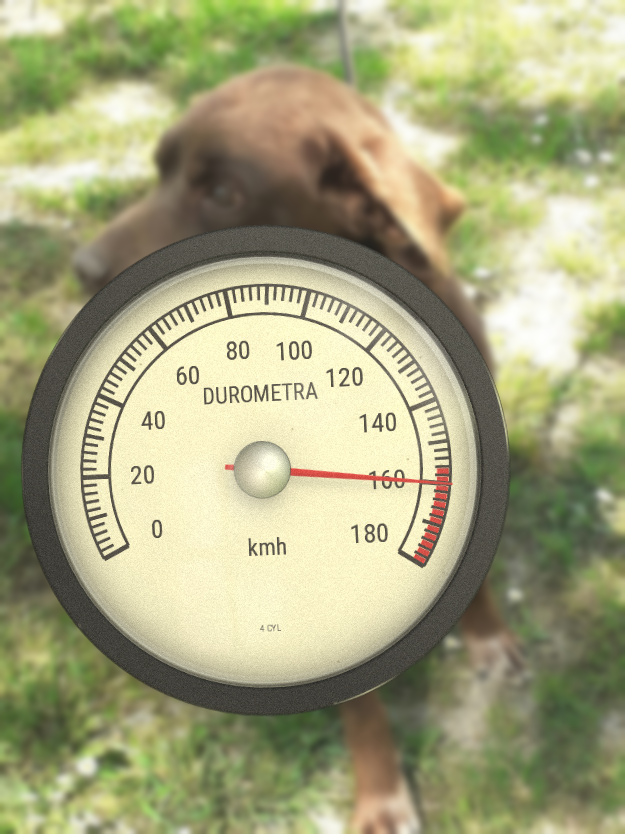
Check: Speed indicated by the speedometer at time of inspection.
160 km/h
